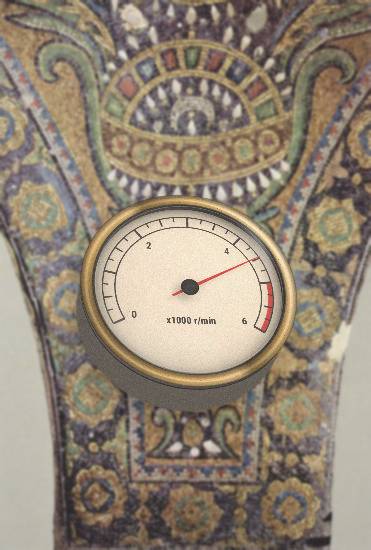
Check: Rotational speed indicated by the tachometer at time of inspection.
4500 rpm
